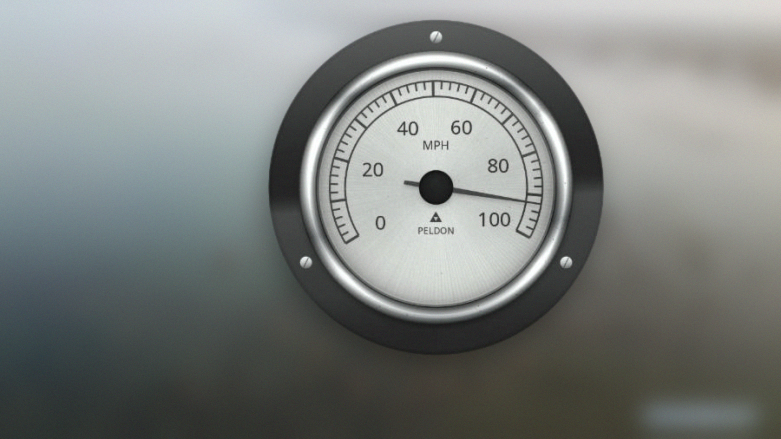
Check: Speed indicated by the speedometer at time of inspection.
92 mph
